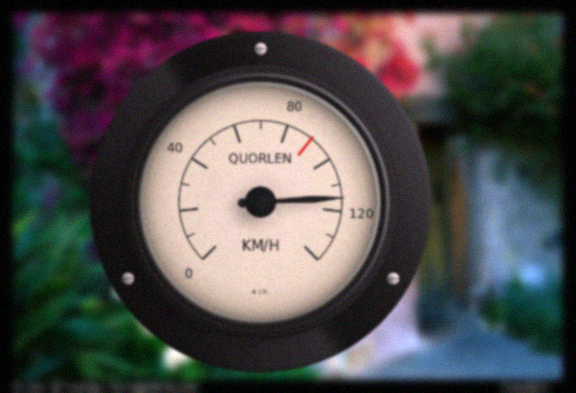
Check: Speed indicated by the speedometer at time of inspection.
115 km/h
